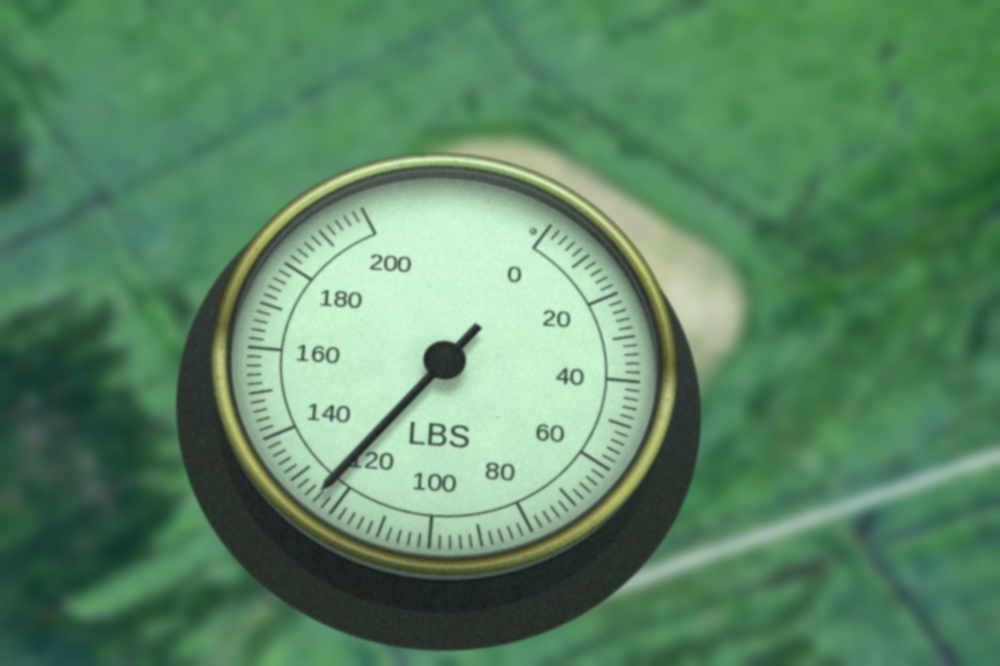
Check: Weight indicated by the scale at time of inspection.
124 lb
